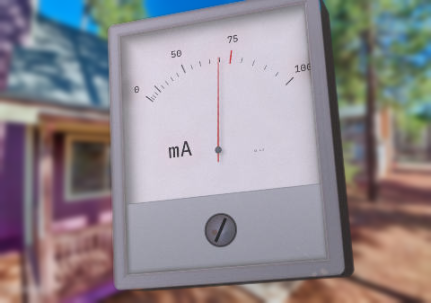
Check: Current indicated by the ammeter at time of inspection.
70 mA
